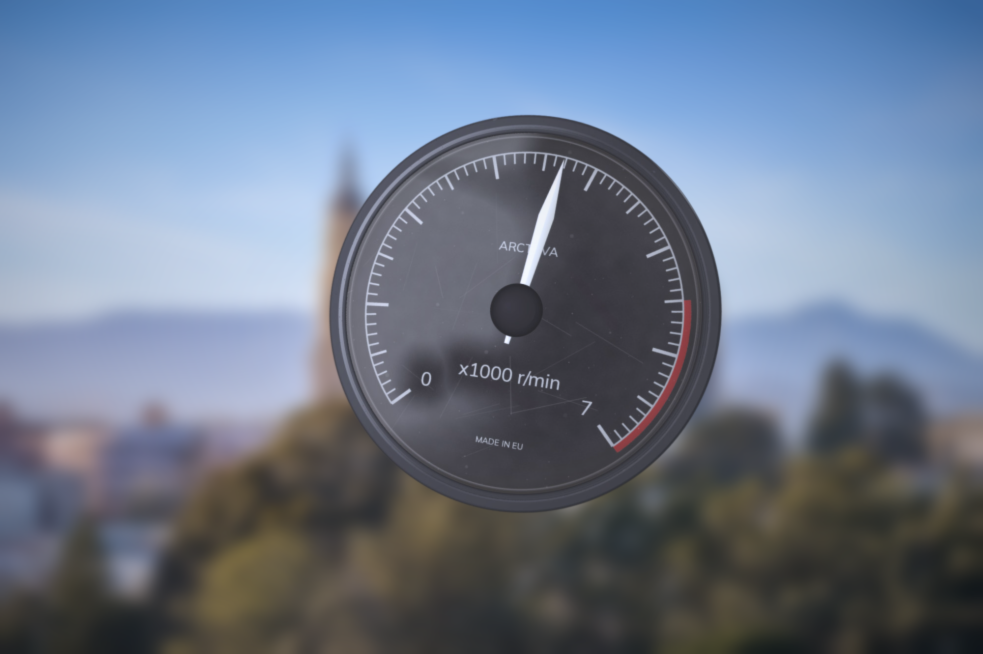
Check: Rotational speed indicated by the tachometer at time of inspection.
3700 rpm
